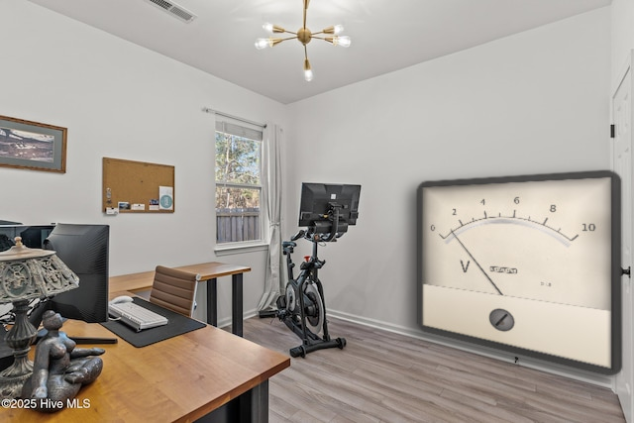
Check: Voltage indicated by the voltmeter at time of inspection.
1 V
